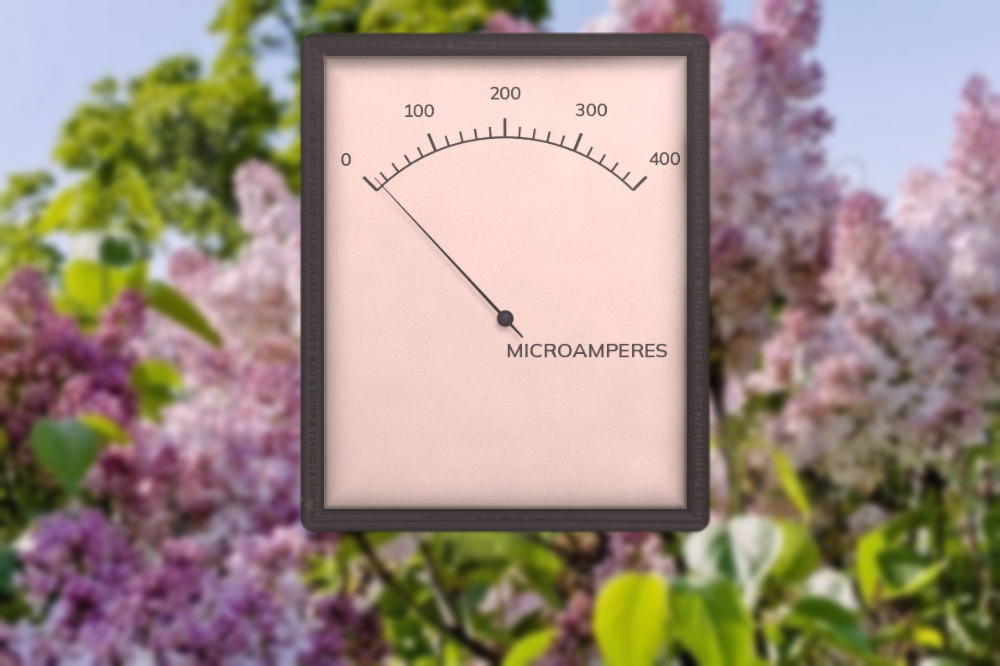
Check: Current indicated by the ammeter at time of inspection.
10 µA
